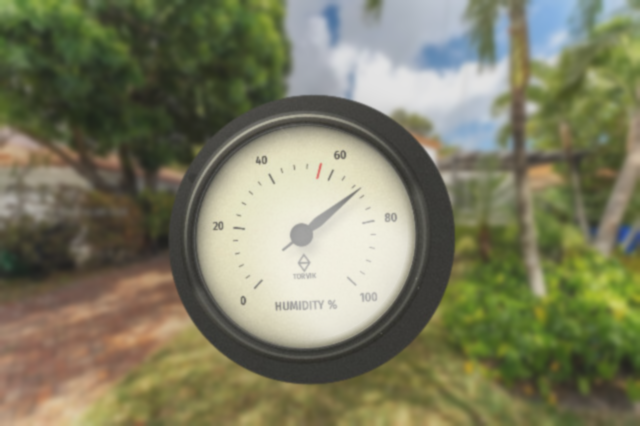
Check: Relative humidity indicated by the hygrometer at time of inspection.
70 %
